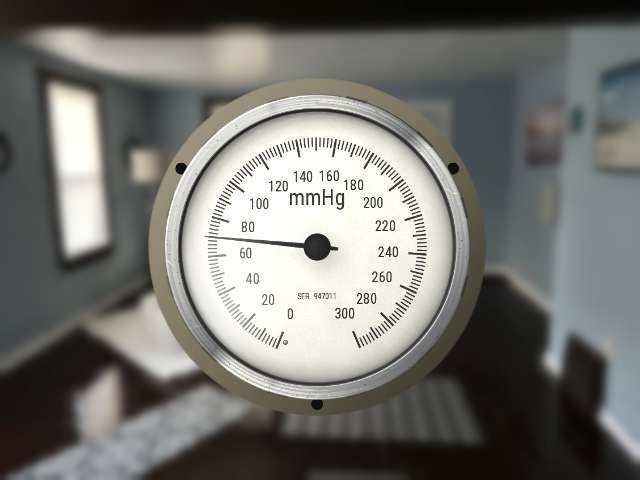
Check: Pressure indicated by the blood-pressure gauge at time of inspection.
70 mmHg
